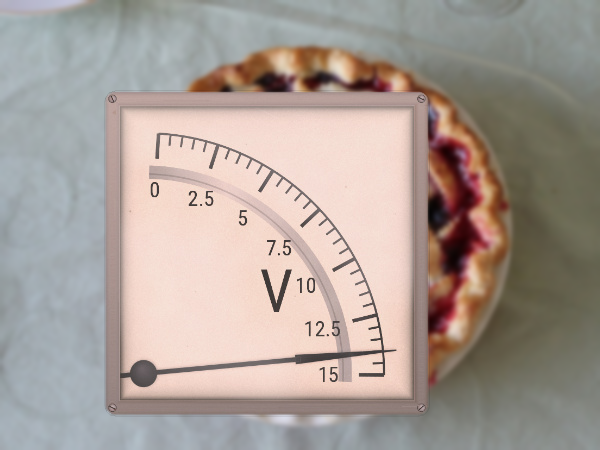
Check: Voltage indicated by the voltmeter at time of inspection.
14 V
